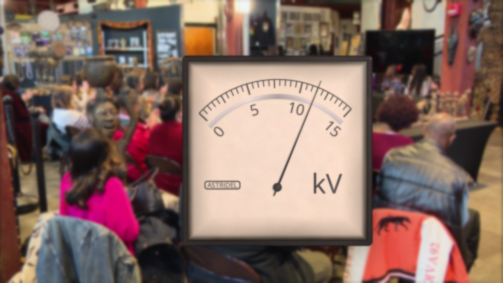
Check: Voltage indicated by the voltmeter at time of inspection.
11.5 kV
